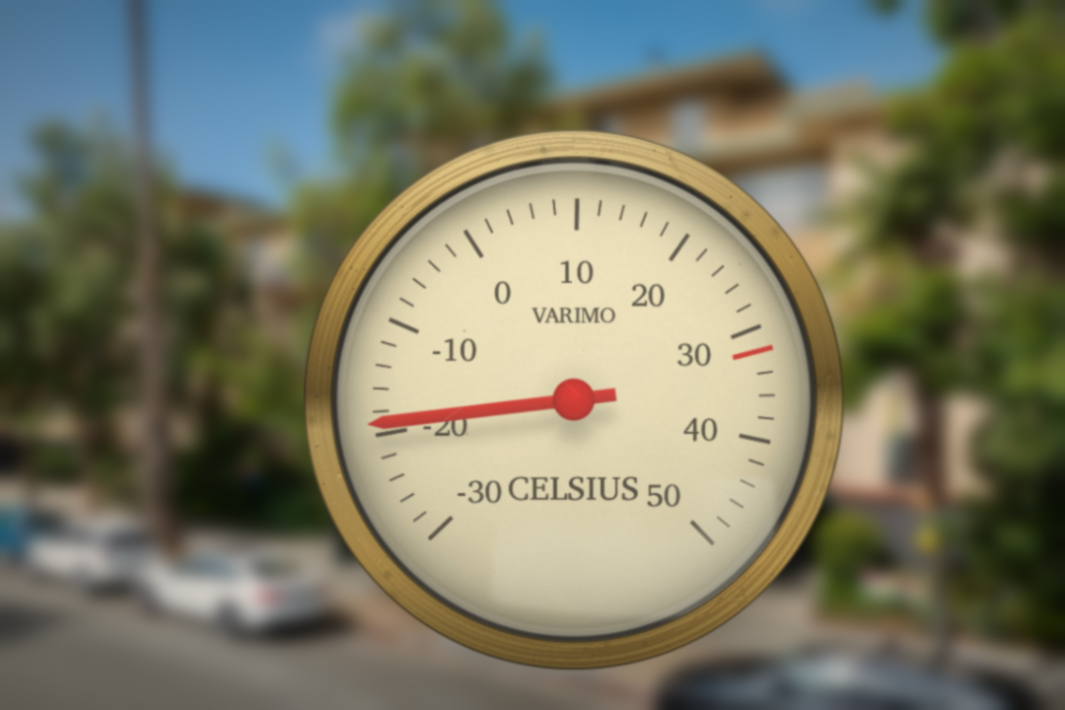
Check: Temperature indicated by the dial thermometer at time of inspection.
-19 °C
